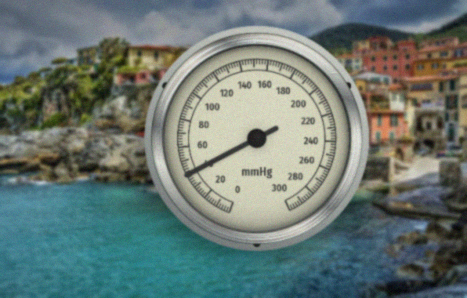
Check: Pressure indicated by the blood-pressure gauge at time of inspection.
40 mmHg
